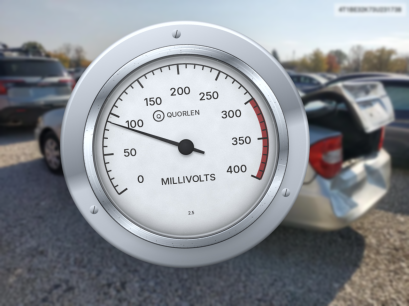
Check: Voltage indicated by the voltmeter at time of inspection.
90 mV
